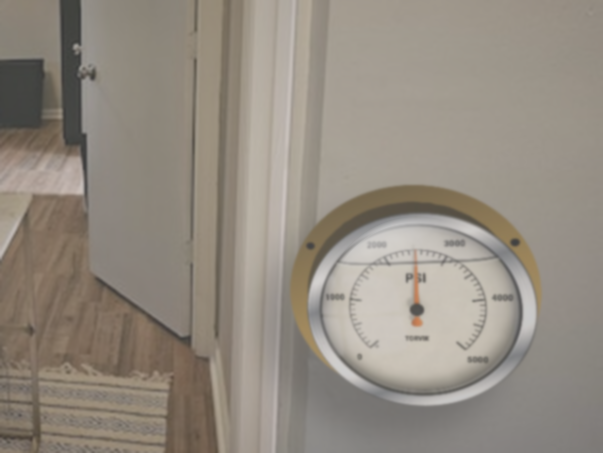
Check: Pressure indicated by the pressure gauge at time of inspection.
2500 psi
